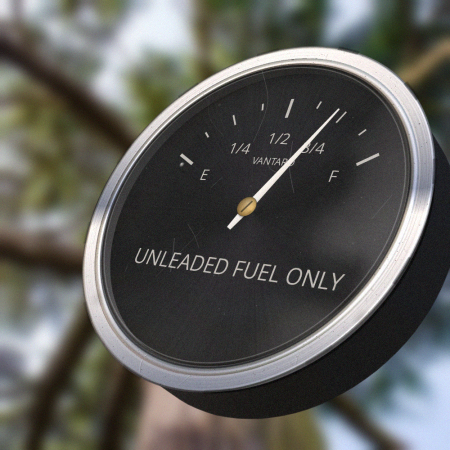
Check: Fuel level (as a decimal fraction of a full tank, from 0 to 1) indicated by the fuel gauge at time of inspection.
0.75
